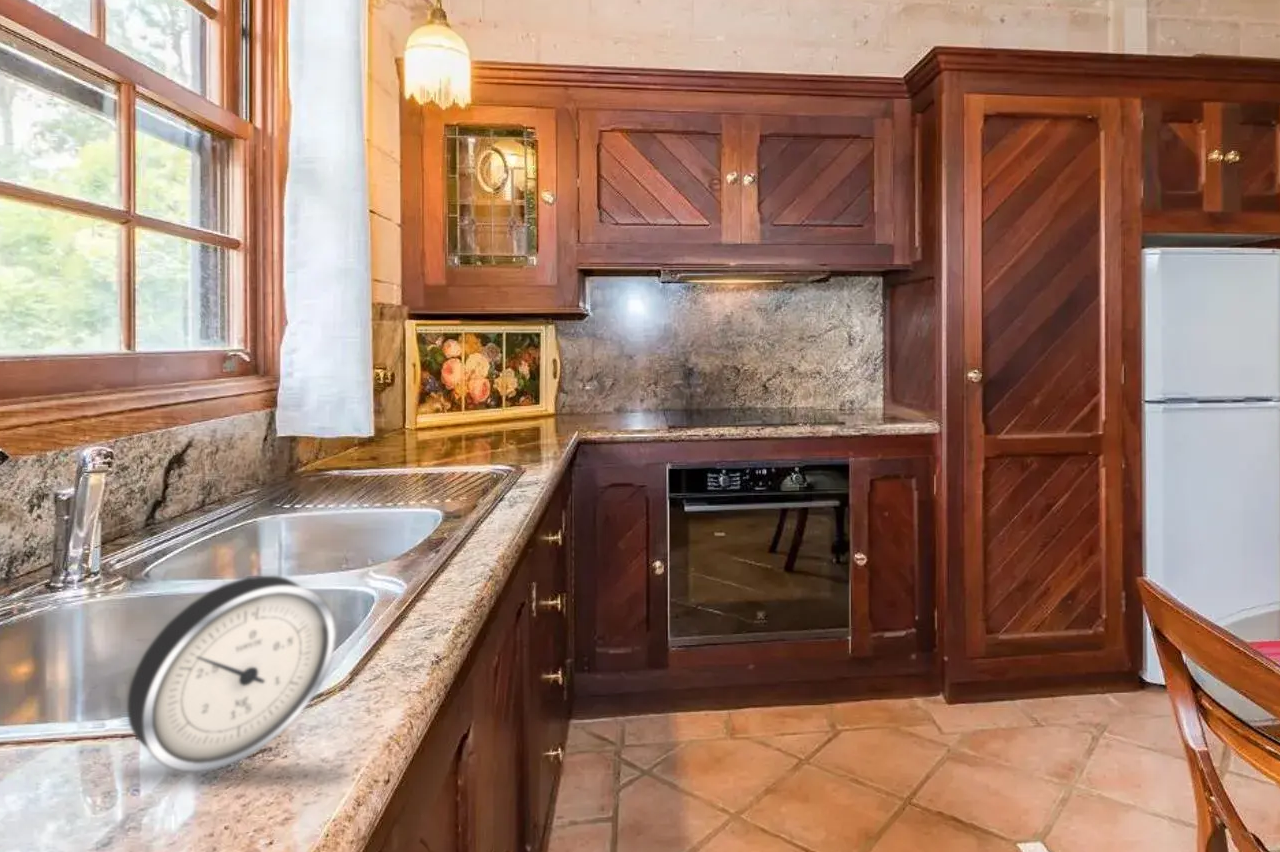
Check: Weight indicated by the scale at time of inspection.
2.6 kg
